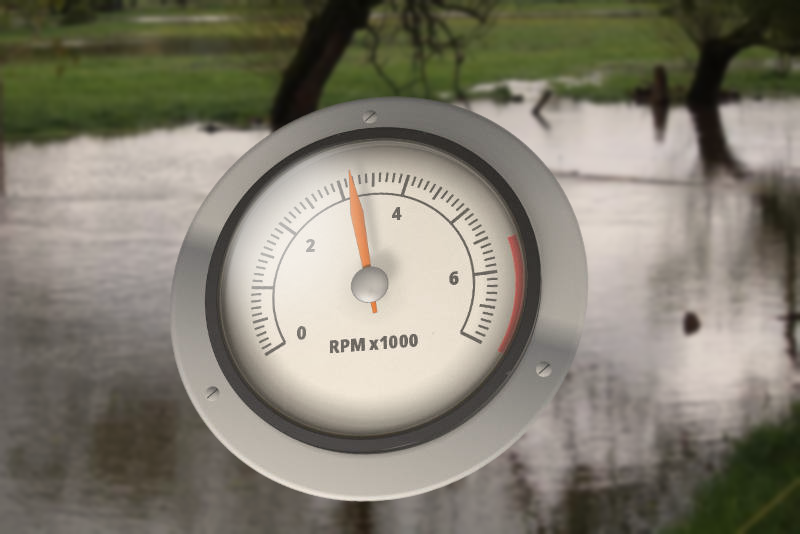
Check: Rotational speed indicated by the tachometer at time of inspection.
3200 rpm
